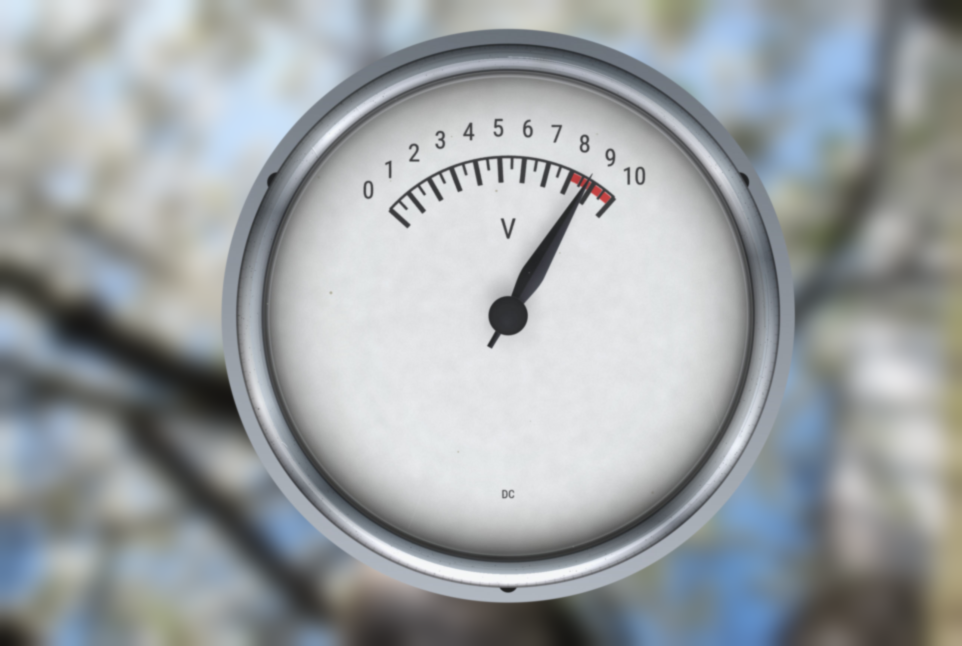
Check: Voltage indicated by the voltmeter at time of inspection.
8.75 V
